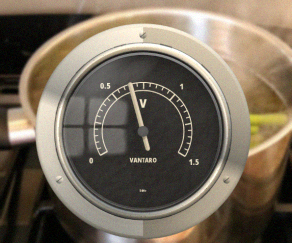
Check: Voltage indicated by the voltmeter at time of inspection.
0.65 V
